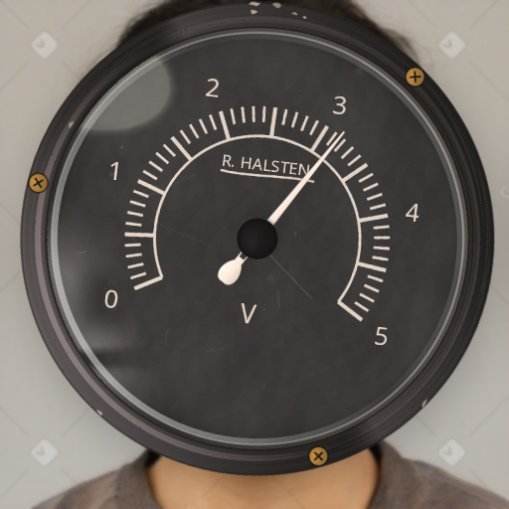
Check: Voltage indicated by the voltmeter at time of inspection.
3.15 V
